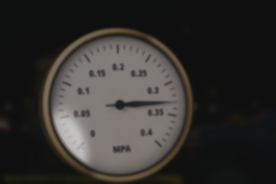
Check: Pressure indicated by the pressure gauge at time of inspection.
0.33 MPa
